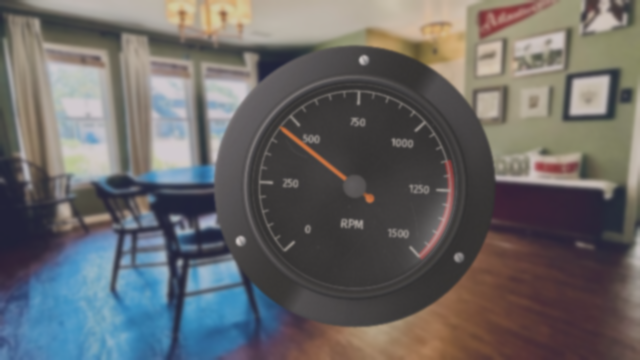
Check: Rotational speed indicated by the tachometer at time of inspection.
450 rpm
